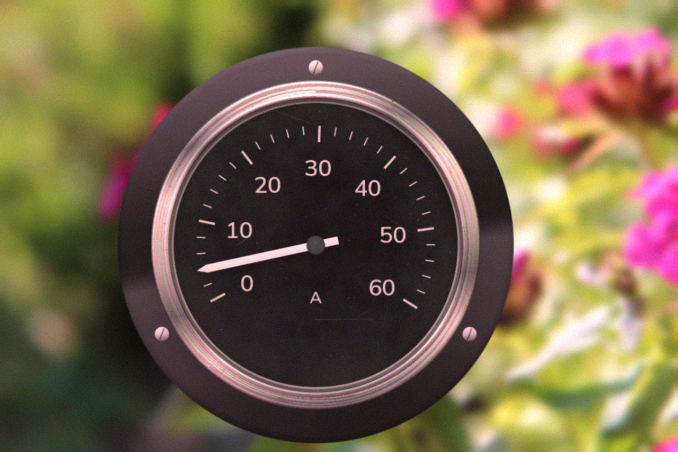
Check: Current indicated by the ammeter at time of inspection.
4 A
